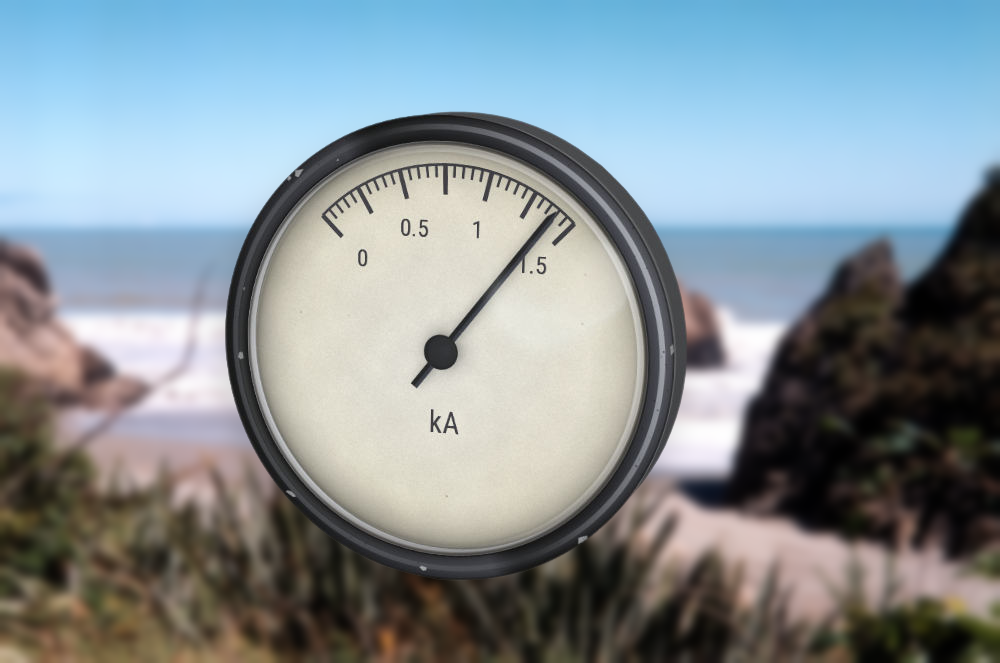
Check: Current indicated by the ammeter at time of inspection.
1.4 kA
